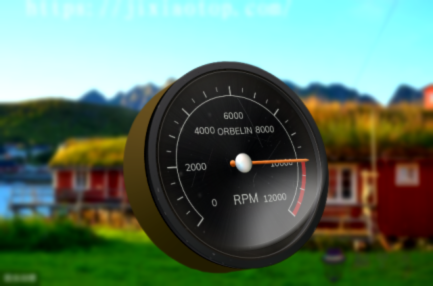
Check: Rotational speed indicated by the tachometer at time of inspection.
10000 rpm
